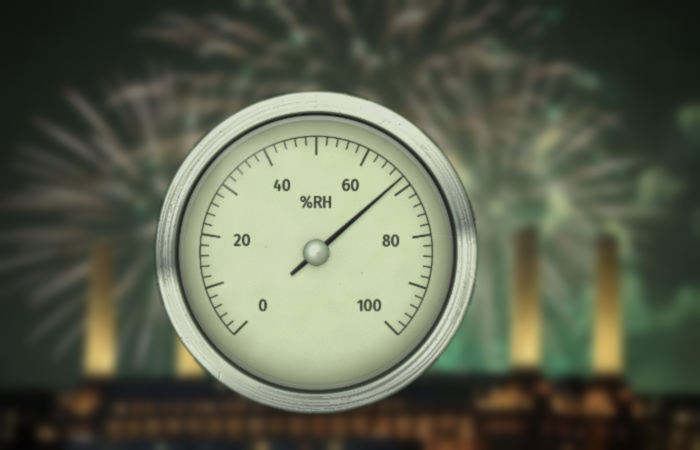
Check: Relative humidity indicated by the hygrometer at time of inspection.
68 %
